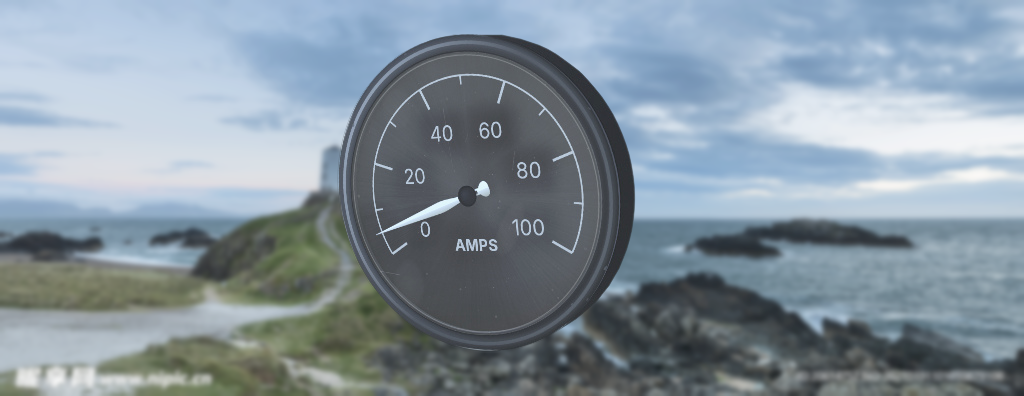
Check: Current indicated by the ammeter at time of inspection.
5 A
